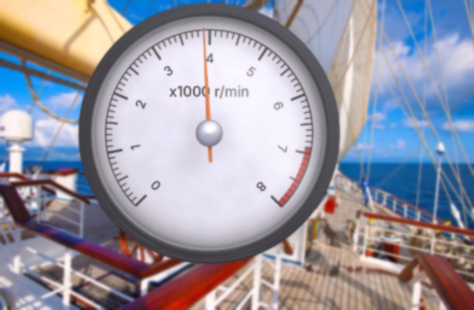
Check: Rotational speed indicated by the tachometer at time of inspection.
3900 rpm
